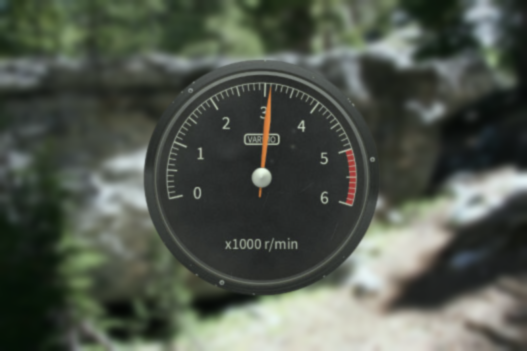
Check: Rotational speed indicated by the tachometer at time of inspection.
3100 rpm
